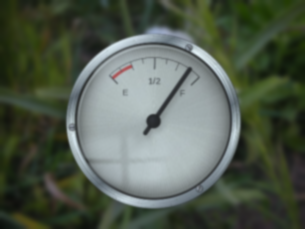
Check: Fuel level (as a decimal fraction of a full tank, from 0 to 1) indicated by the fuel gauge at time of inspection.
0.875
